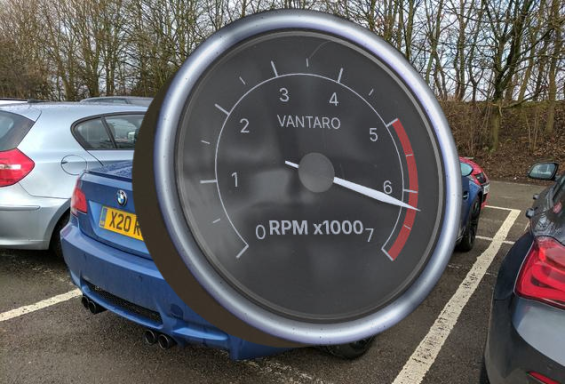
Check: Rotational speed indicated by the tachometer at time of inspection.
6250 rpm
